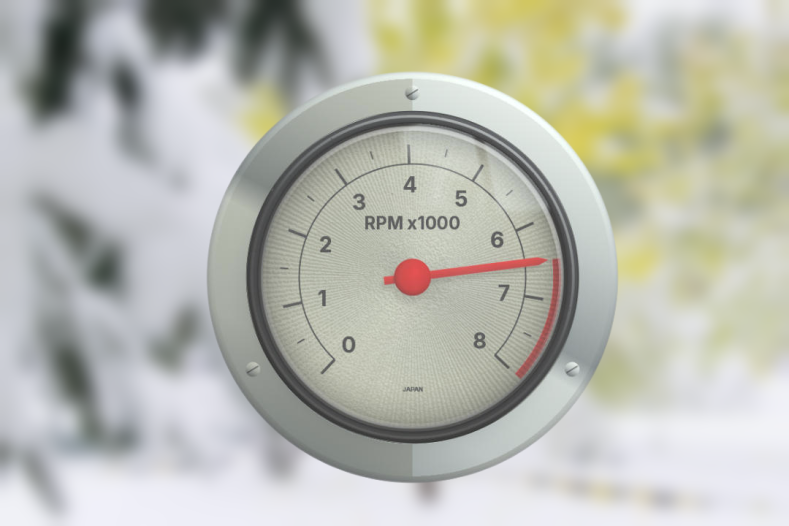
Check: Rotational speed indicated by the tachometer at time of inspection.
6500 rpm
